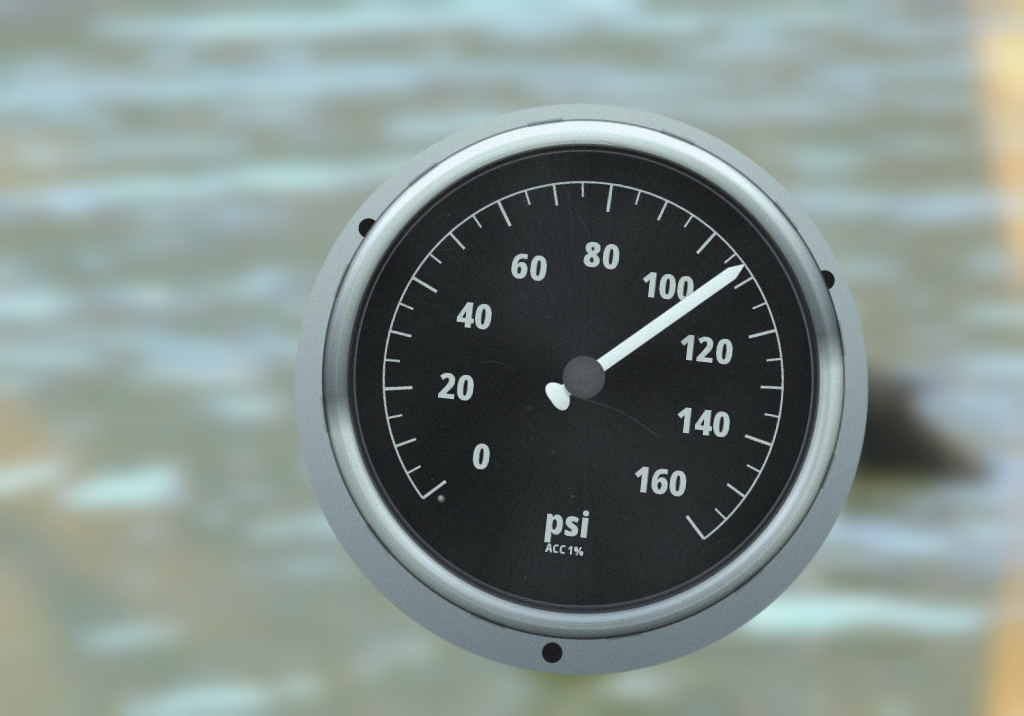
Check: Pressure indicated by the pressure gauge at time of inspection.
107.5 psi
